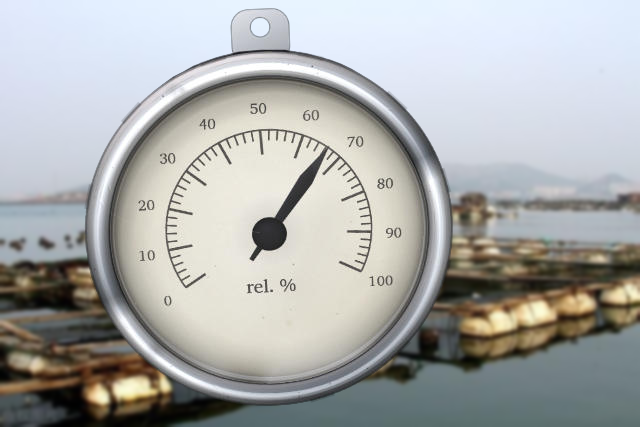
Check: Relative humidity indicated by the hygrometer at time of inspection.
66 %
